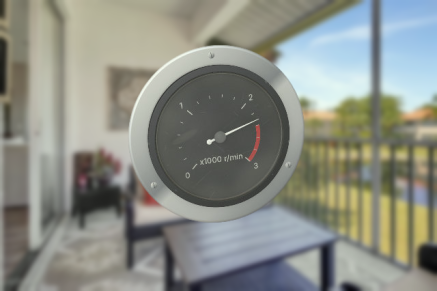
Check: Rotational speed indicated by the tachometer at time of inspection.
2300 rpm
